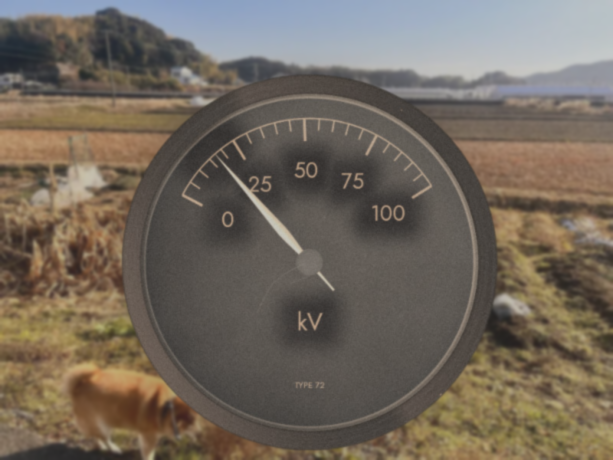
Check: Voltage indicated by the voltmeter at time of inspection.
17.5 kV
